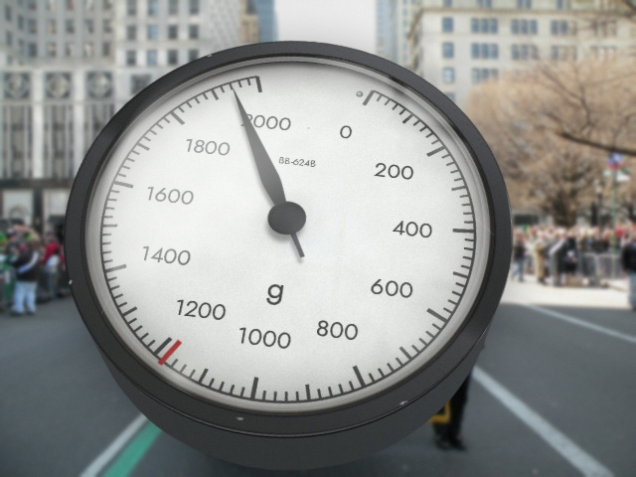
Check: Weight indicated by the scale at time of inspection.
1940 g
